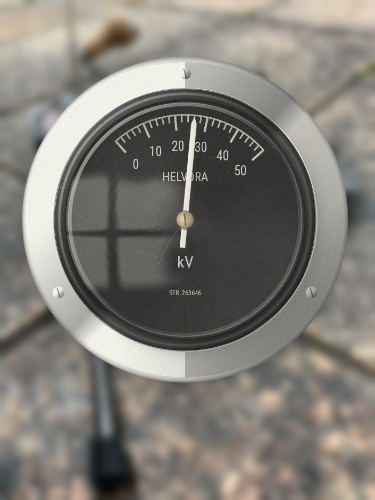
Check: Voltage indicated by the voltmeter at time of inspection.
26 kV
